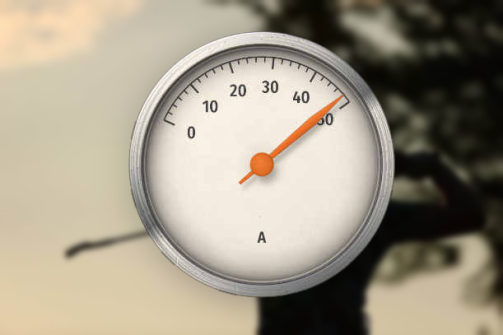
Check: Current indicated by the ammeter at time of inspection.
48 A
